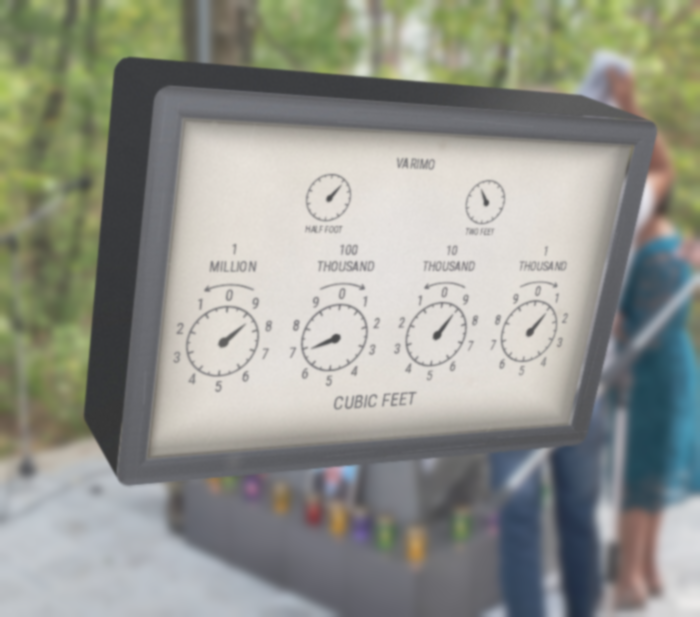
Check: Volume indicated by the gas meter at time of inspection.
869100 ft³
